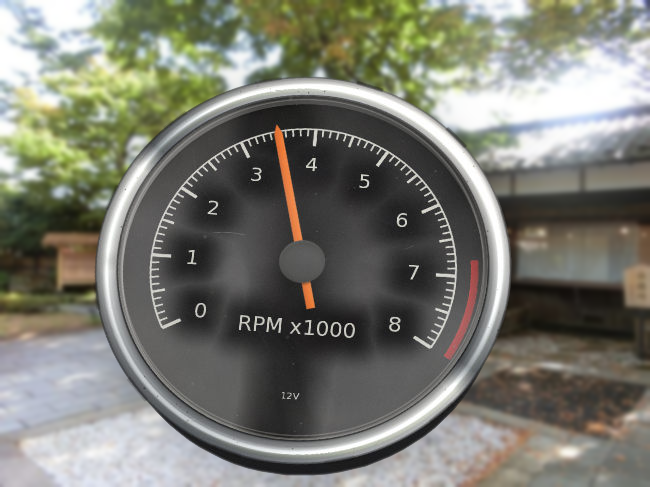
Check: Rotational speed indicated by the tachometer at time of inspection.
3500 rpm
